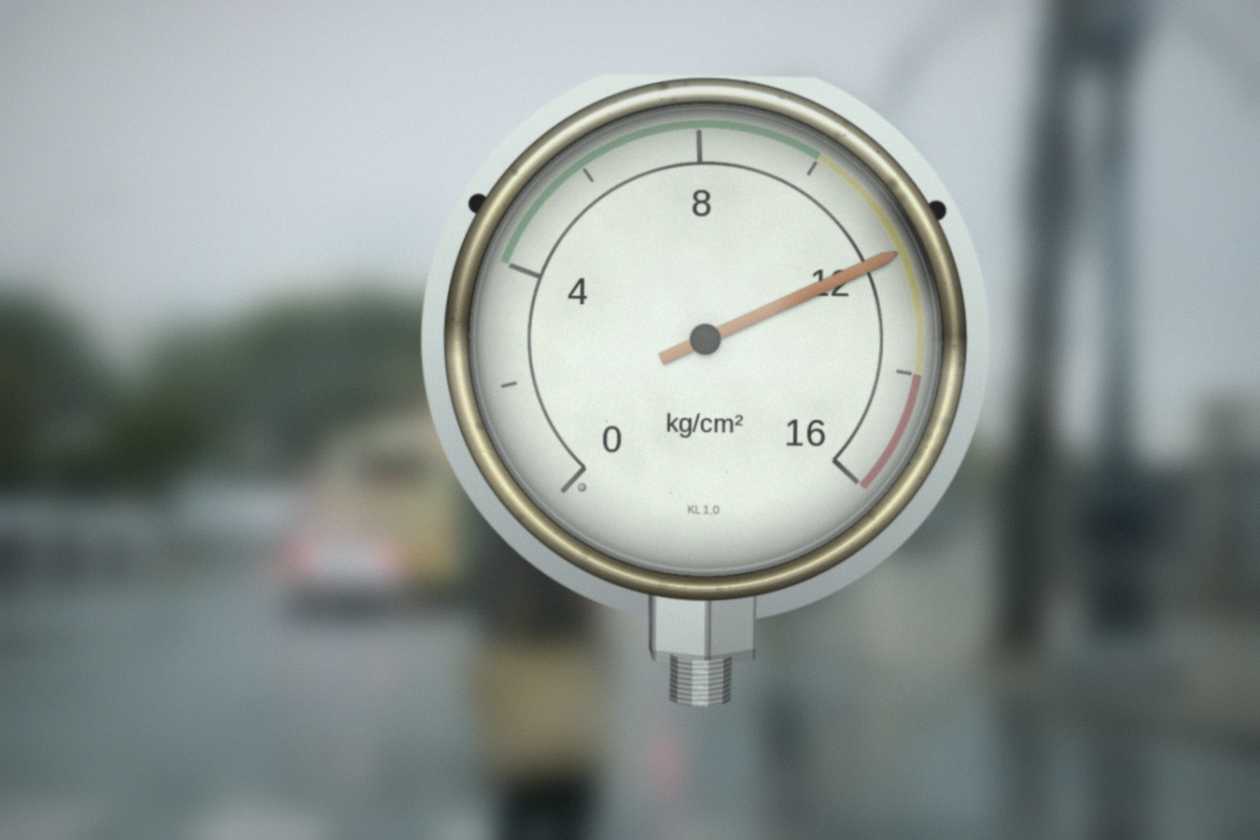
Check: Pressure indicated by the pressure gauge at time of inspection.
12 kg/cm²
